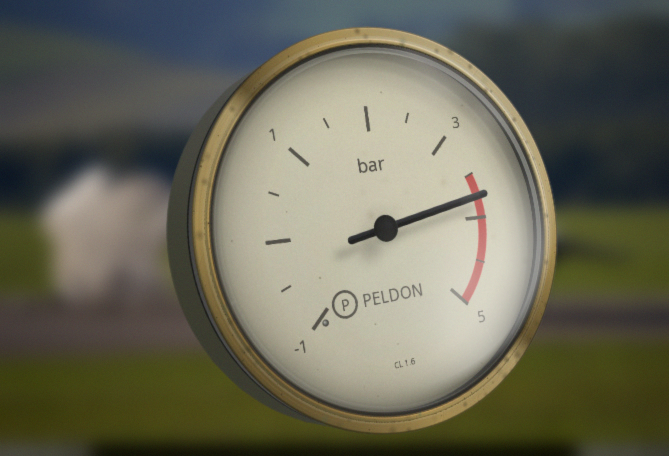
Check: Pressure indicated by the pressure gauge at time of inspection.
3.75 bar
